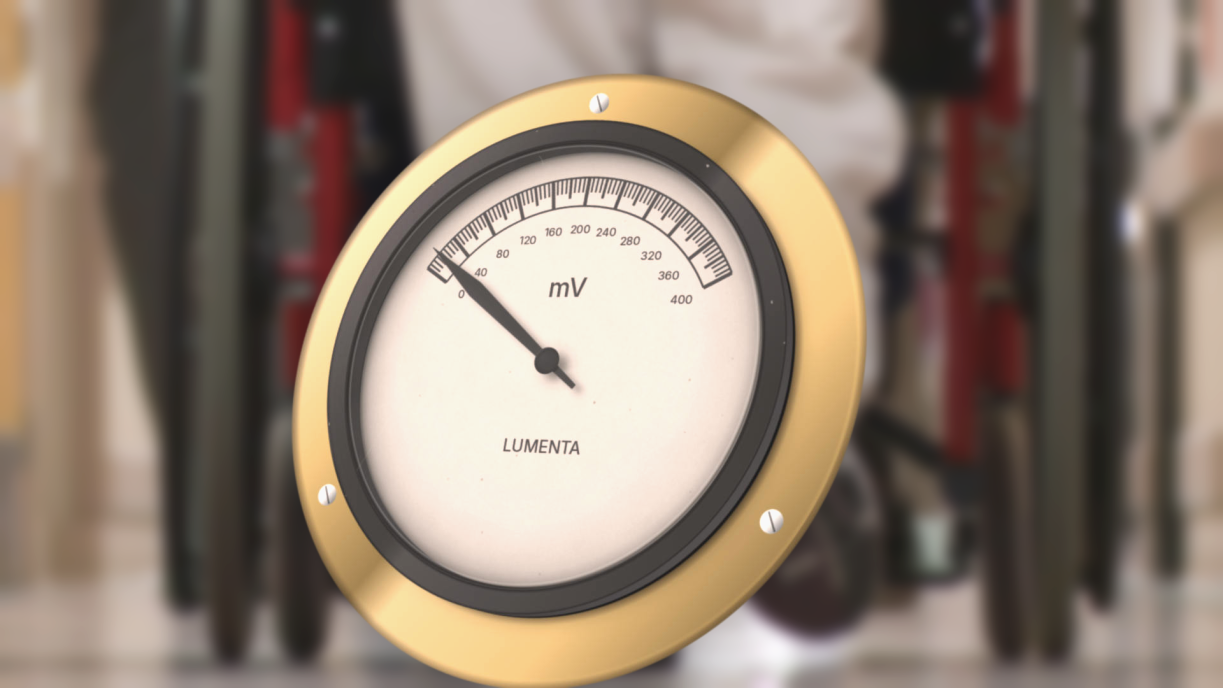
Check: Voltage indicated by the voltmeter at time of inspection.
20 mV
